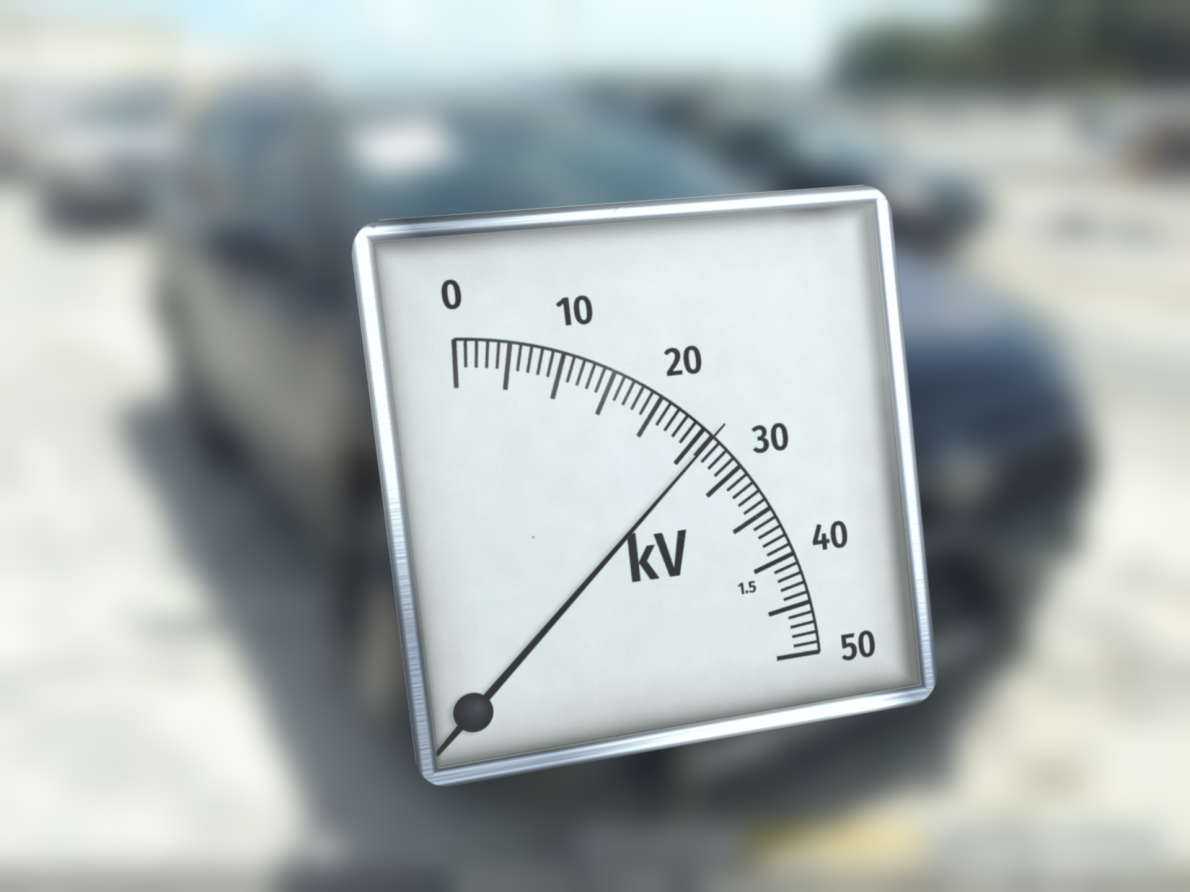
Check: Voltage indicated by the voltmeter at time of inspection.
26 kV
